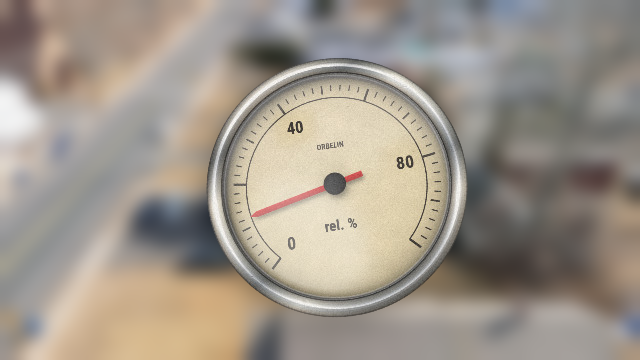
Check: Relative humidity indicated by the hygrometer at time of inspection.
12 %
